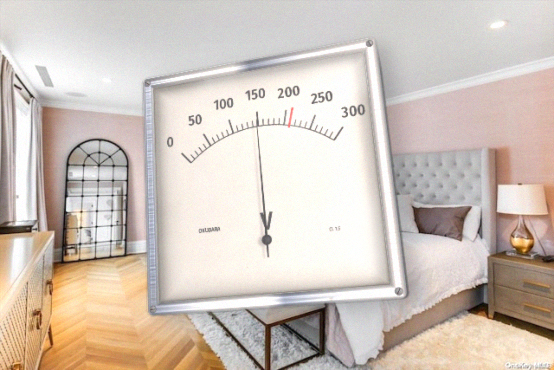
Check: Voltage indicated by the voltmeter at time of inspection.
150 V
